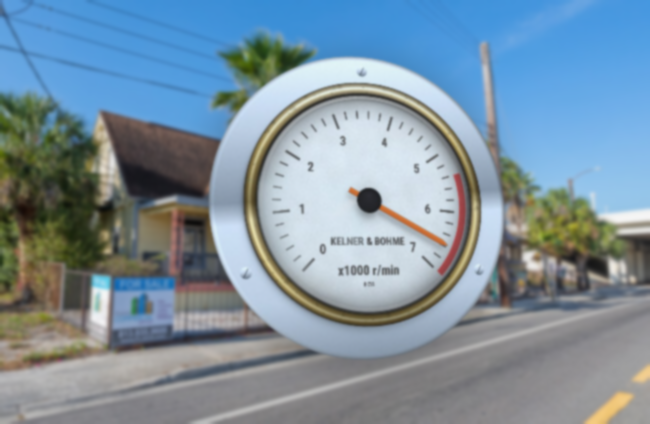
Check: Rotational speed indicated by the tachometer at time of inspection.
6600 rpm
